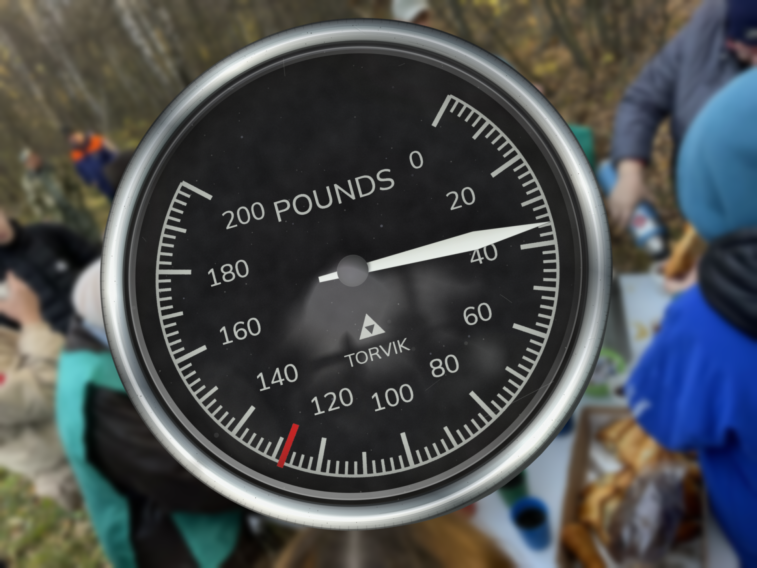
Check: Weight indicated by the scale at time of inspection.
36 lb
